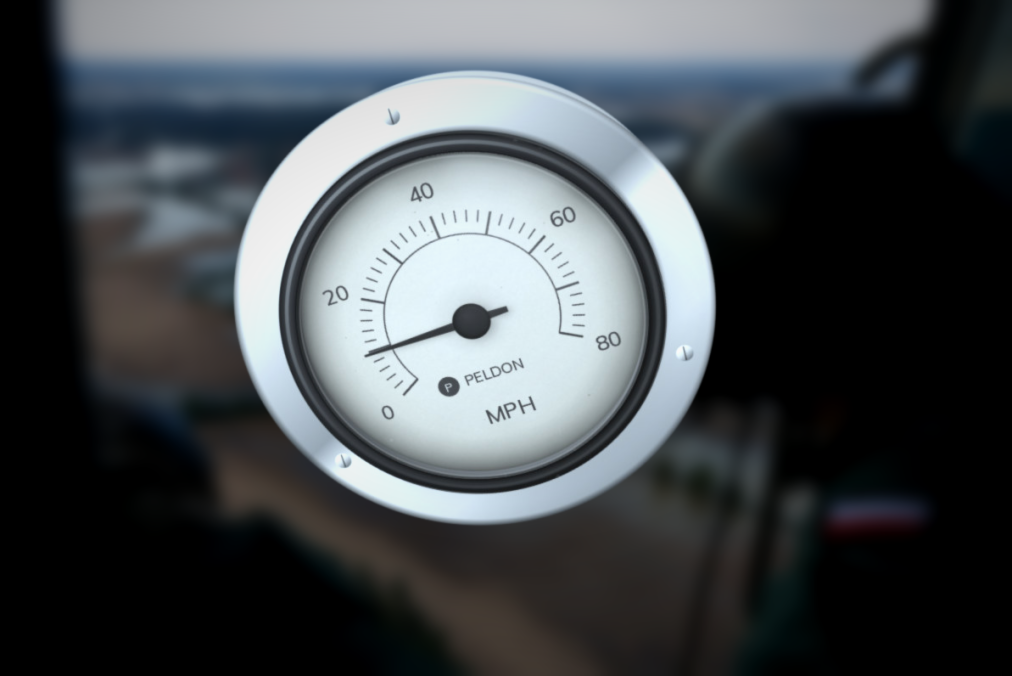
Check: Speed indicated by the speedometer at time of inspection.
10 mph
